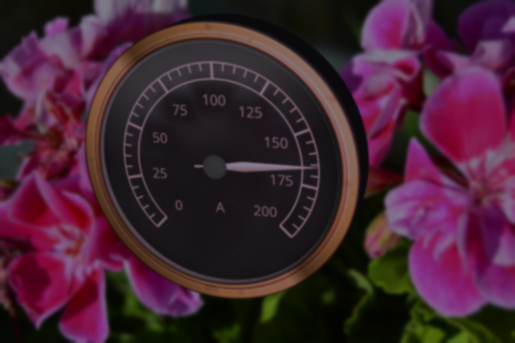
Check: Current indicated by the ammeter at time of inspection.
165 A
